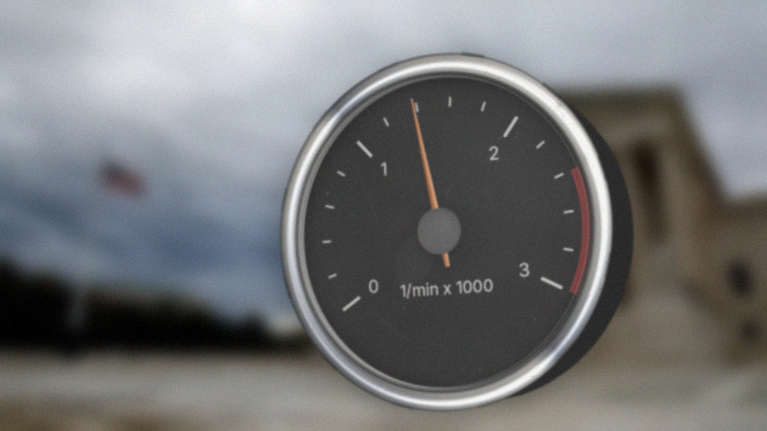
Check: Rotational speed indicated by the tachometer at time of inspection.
1400 rpm
